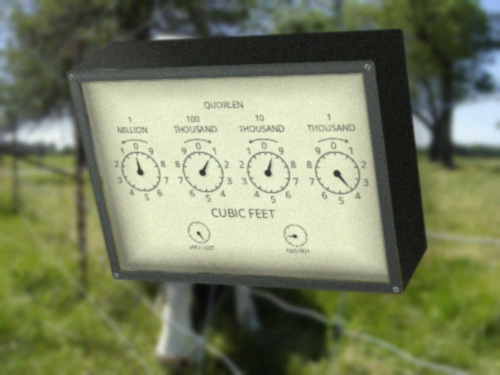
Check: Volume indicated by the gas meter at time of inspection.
9400 ft³
